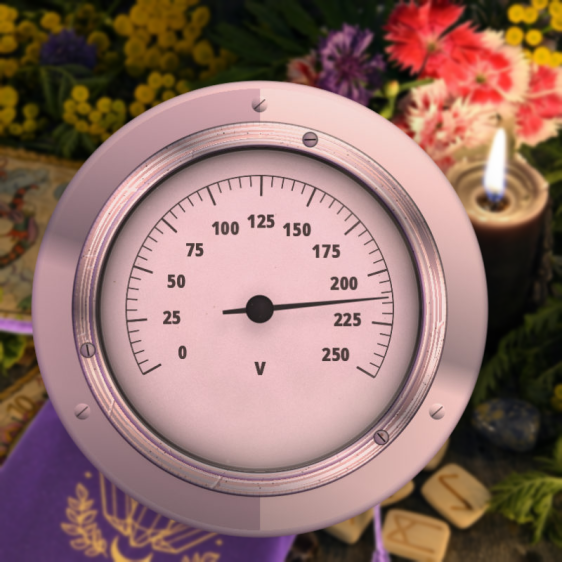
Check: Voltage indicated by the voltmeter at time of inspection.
212.5 V
